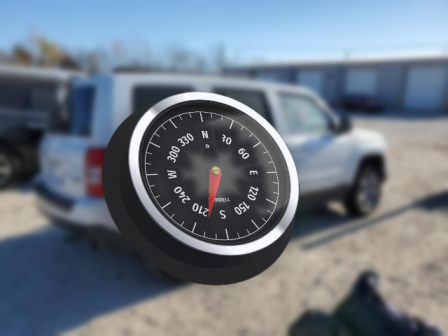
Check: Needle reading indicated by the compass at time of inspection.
200 °
